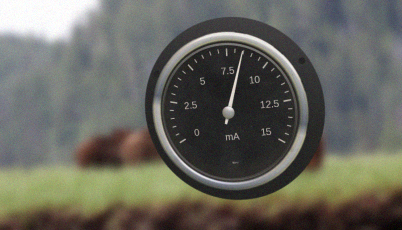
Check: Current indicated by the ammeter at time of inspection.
8.5 mA
